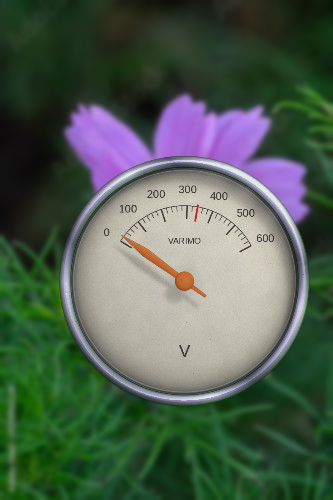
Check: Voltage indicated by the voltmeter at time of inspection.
20 V
